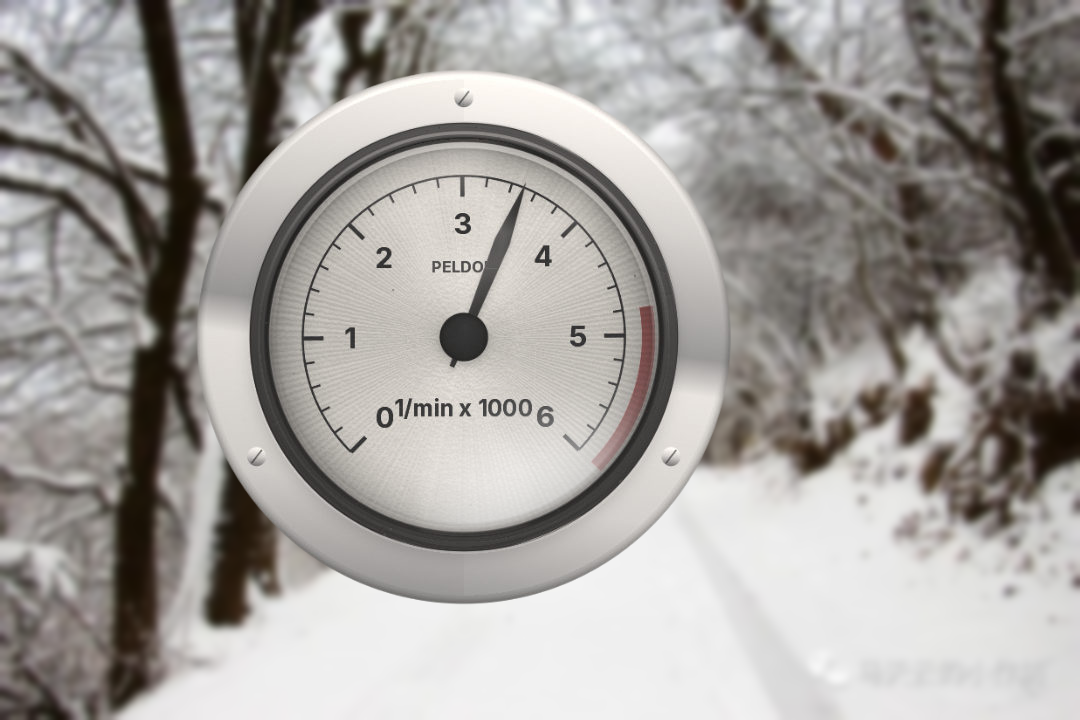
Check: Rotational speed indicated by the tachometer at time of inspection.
3500 rpm
